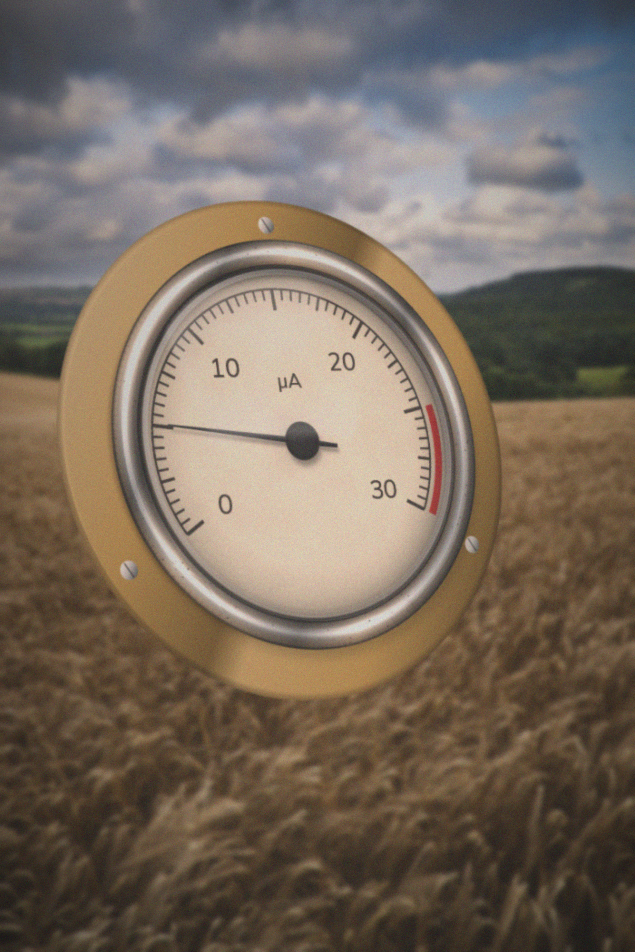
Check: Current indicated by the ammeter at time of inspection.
5 µA
